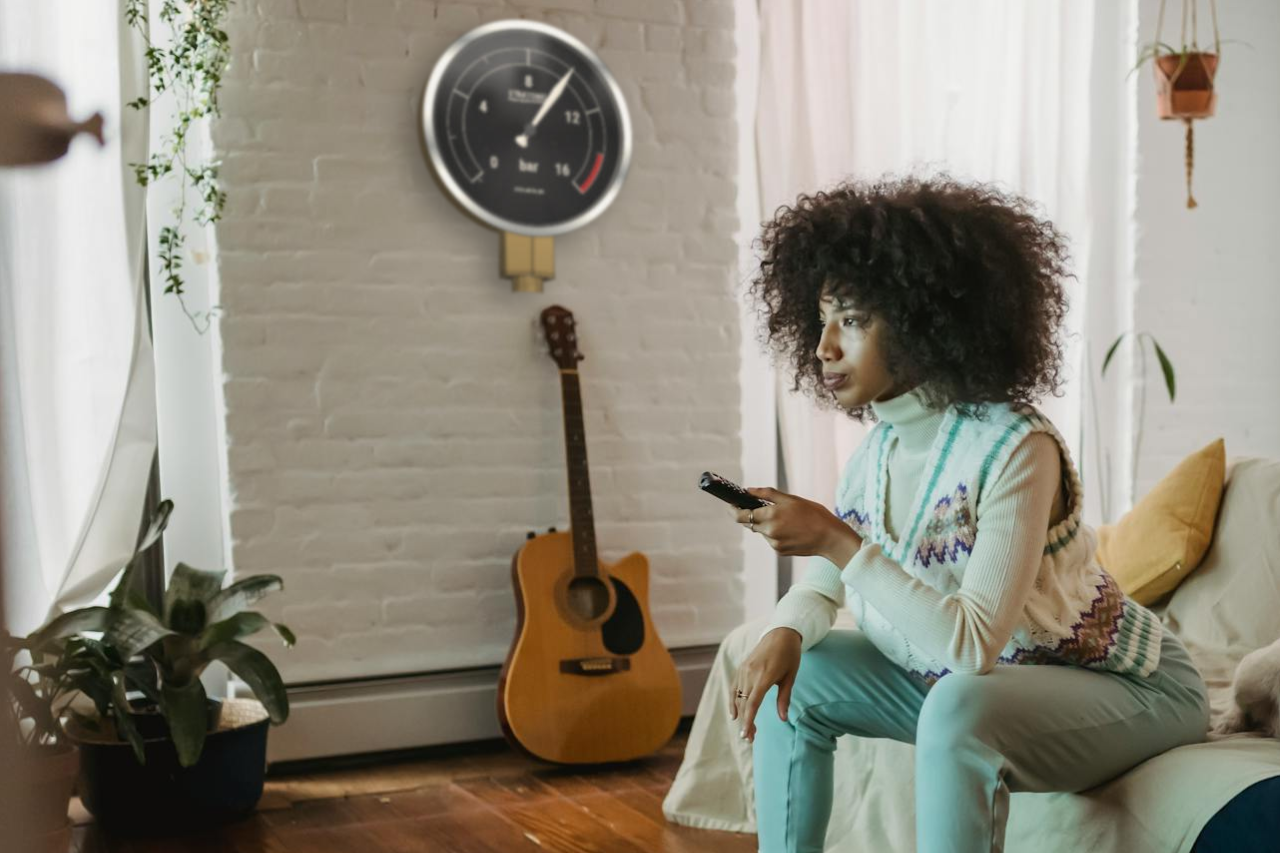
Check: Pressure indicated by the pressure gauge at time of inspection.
10 bar
